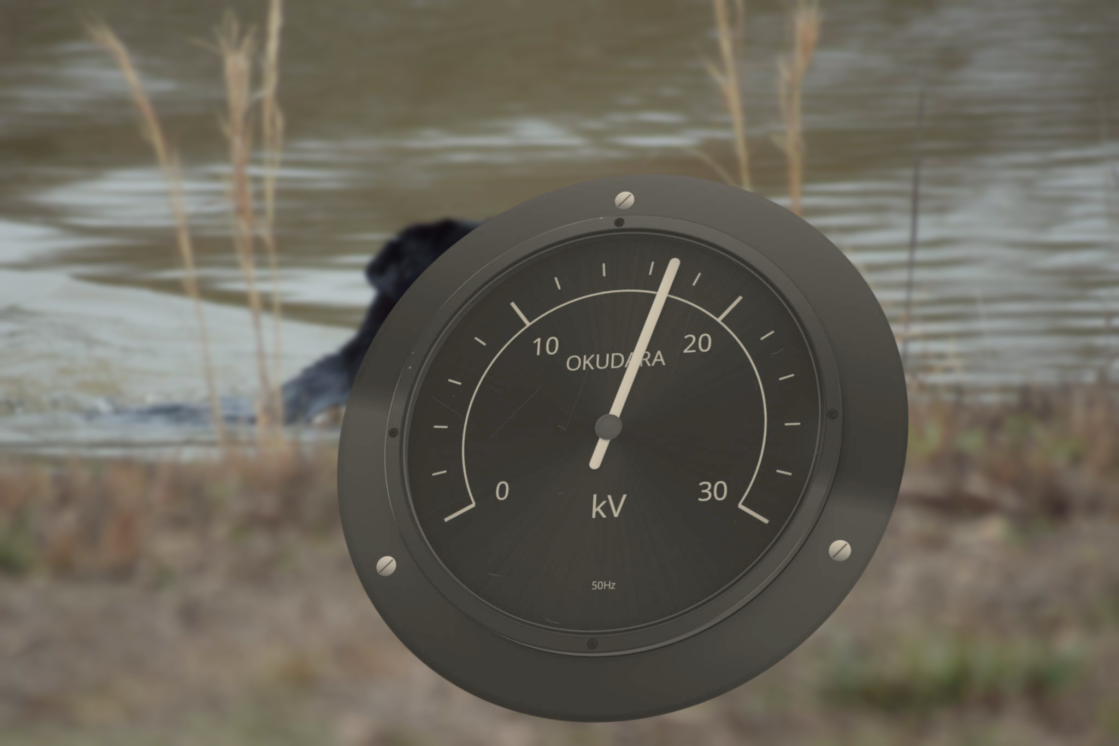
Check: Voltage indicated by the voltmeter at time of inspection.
17 kV
